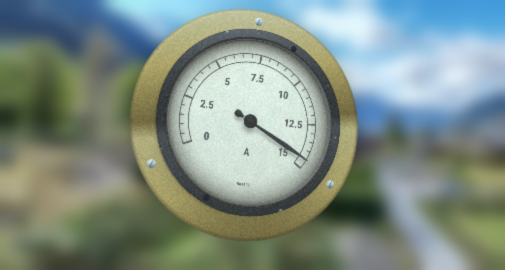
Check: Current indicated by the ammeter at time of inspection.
14.5 A
